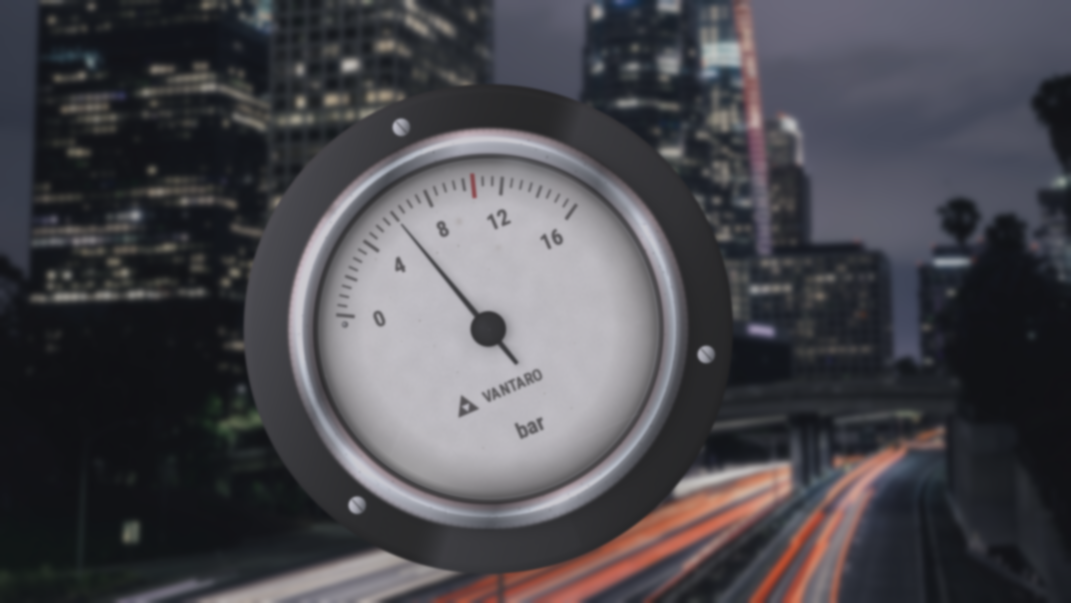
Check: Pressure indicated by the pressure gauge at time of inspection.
6 bar
